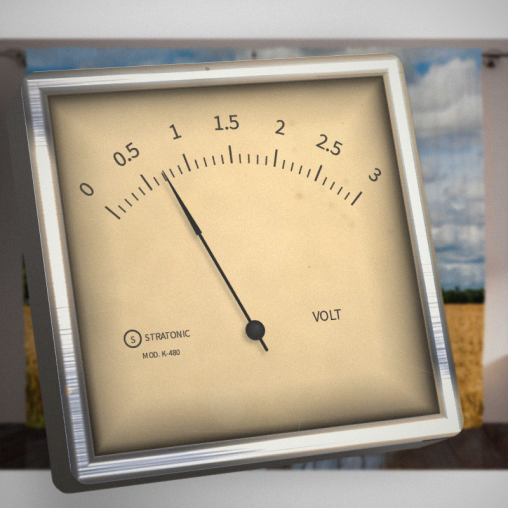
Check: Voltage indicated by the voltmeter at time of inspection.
0.7 V
